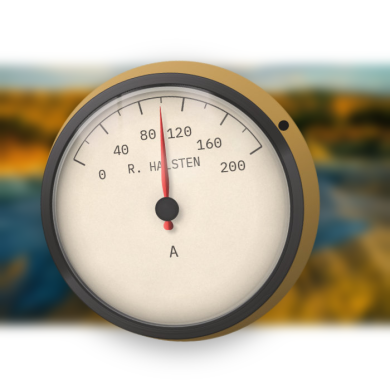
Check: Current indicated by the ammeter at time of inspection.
100 A
